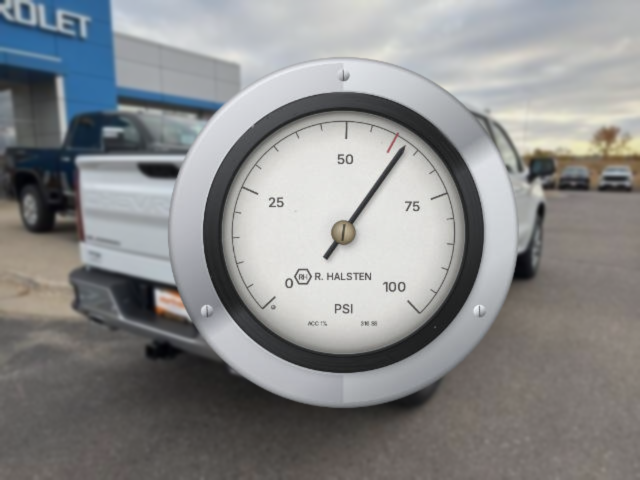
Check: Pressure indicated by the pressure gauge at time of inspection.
62.5 psi
